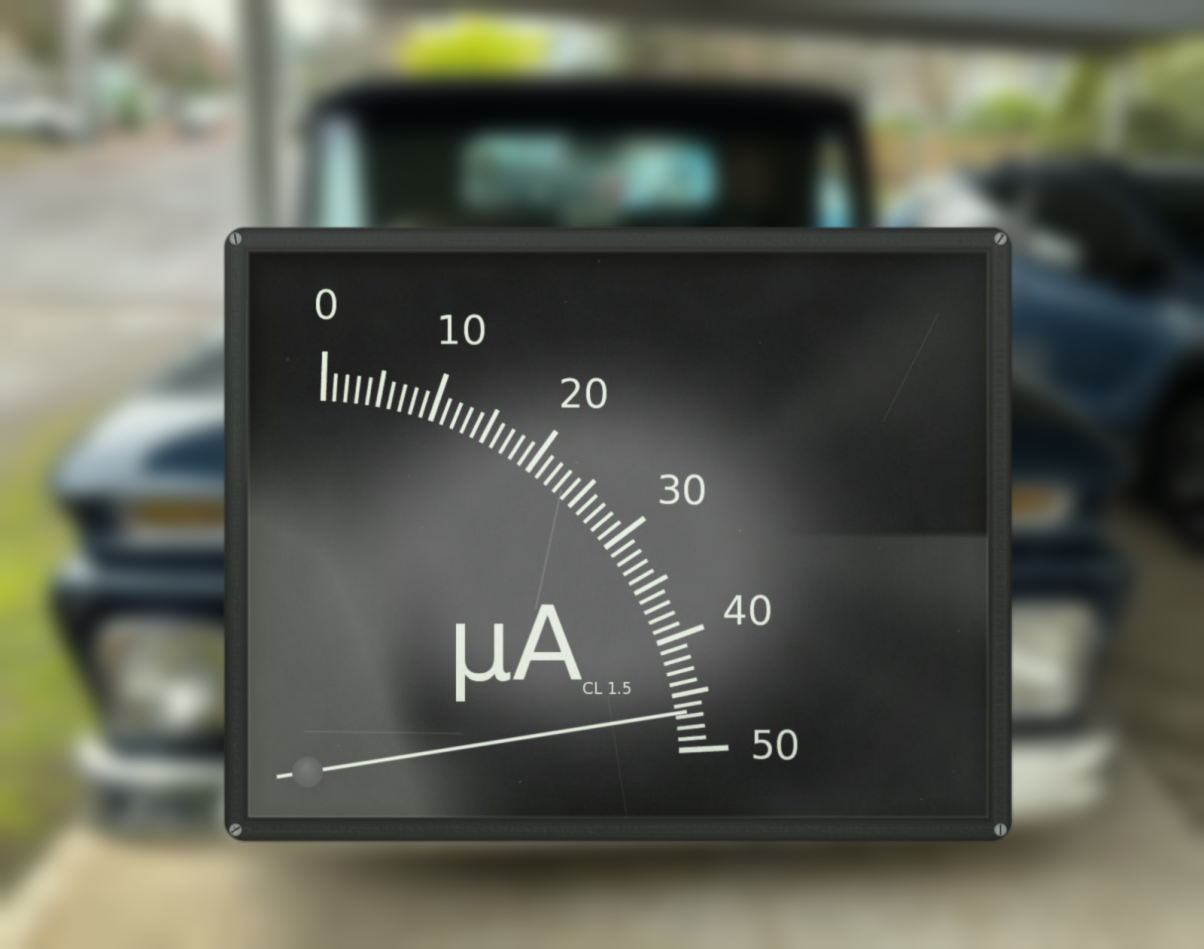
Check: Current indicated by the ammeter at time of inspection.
46.5 µA
